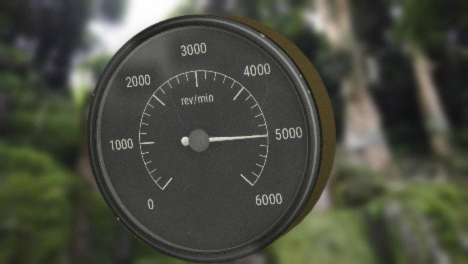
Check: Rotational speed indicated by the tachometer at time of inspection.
5000 rpm
